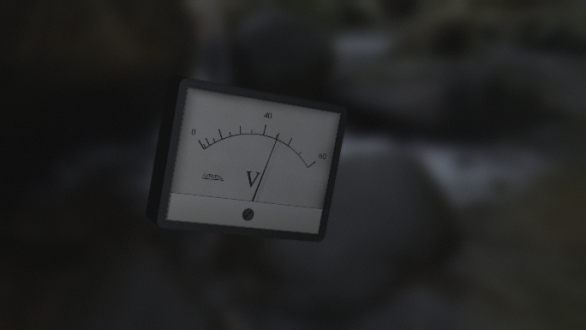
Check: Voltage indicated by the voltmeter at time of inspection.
45 V
